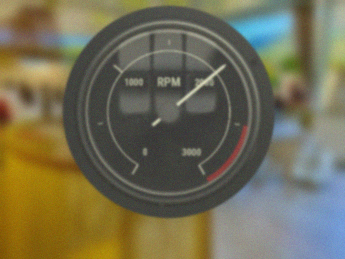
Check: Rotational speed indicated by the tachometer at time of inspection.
2000 rpm
